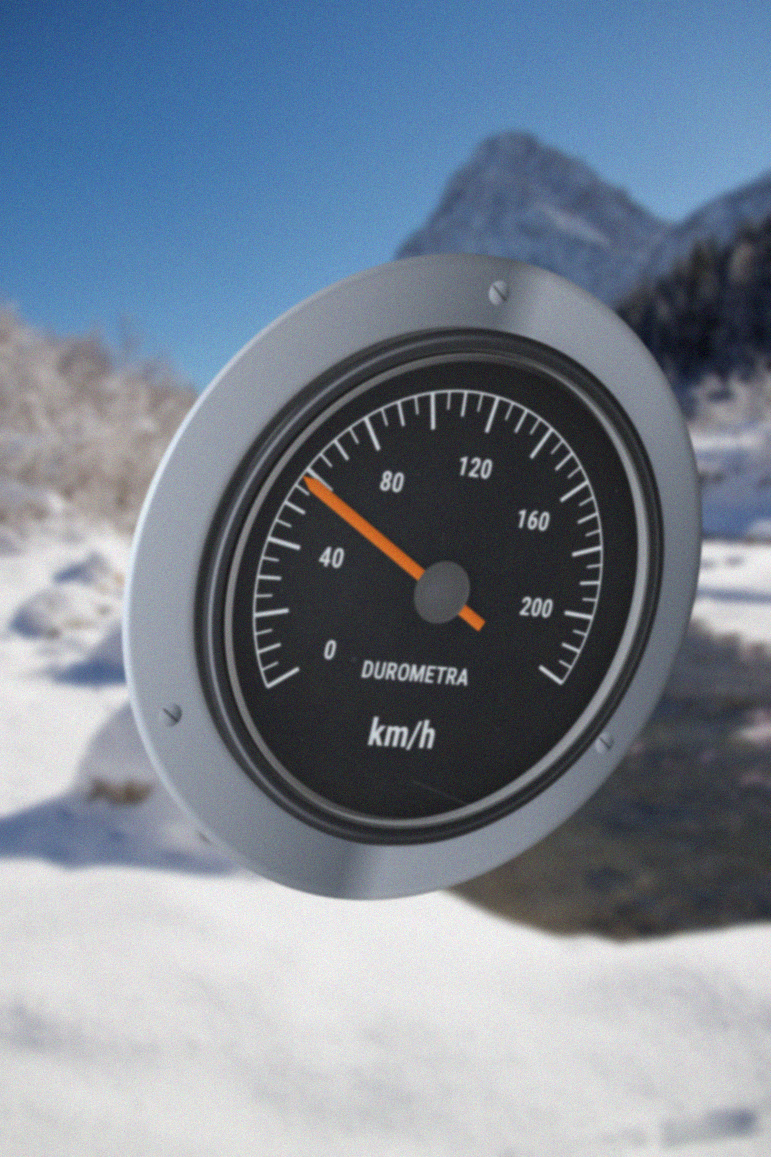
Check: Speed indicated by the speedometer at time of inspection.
57.5 km/h
